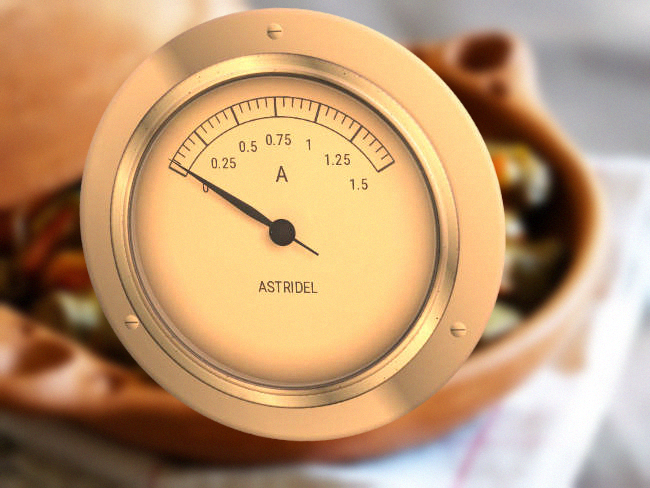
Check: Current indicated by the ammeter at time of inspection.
0.05 A
